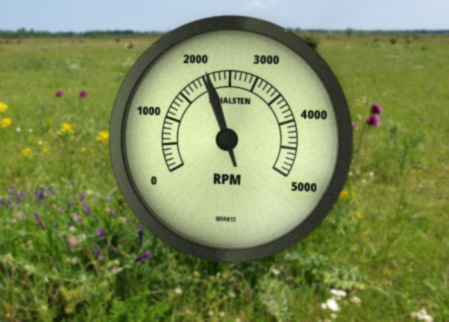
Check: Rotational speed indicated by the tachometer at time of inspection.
2100 rpm
